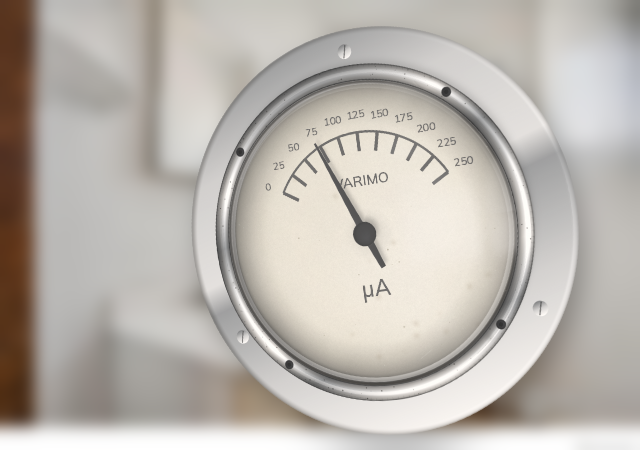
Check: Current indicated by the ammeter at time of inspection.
75 µA
